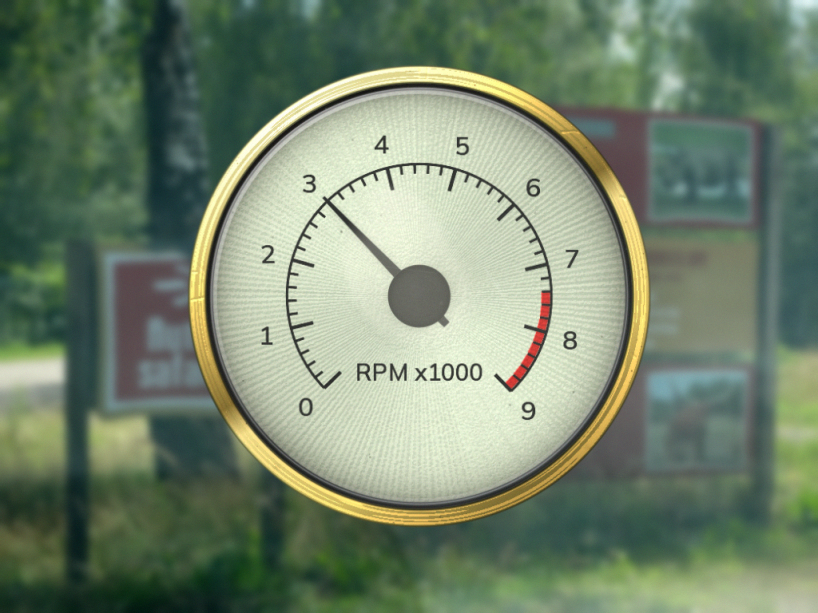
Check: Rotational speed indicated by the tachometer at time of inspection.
3000 rpm
